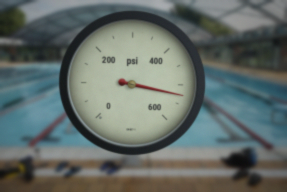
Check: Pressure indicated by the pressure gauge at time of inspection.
525 psi
